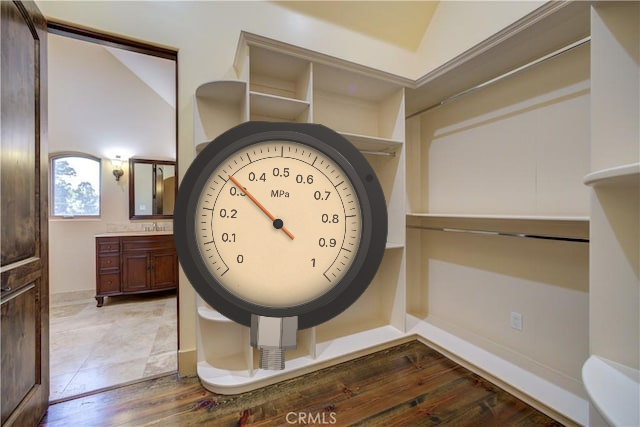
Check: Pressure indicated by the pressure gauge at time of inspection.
0.32 MPa
